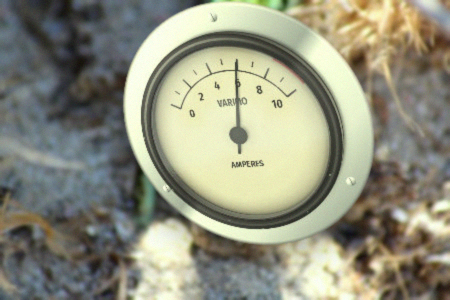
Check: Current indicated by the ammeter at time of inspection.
6 A
